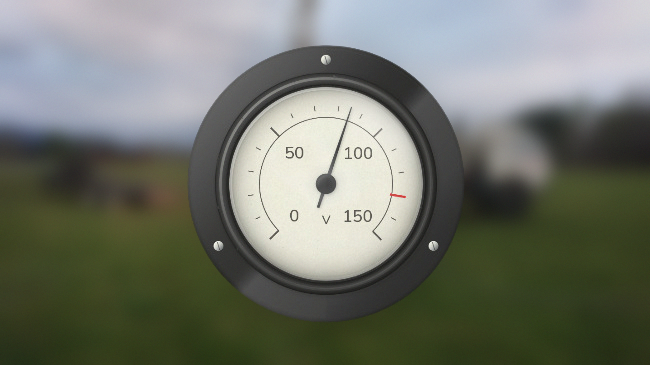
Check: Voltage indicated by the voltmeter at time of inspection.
85 V
